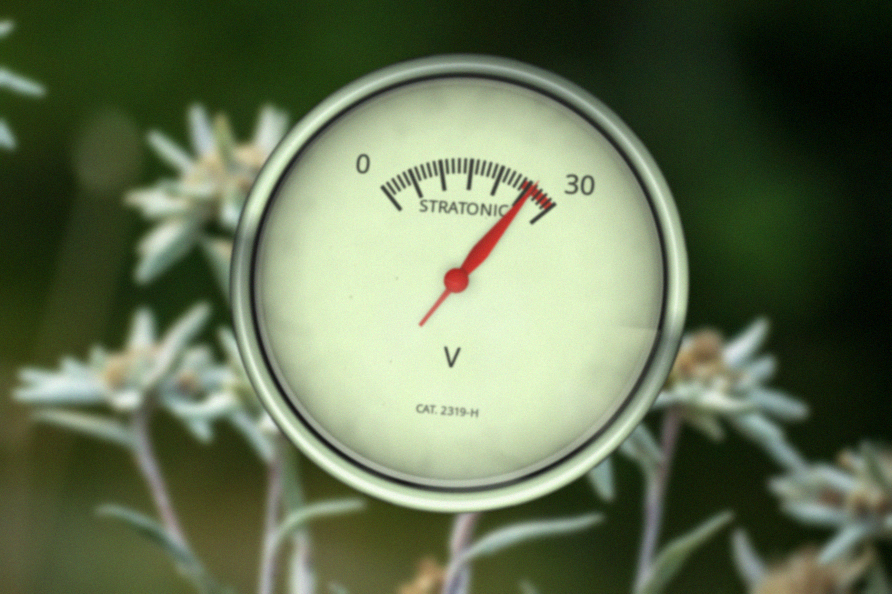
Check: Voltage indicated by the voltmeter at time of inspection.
26 V
